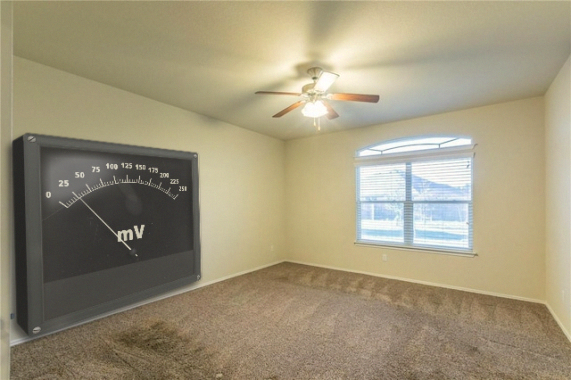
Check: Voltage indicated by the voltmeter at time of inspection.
25 mV
